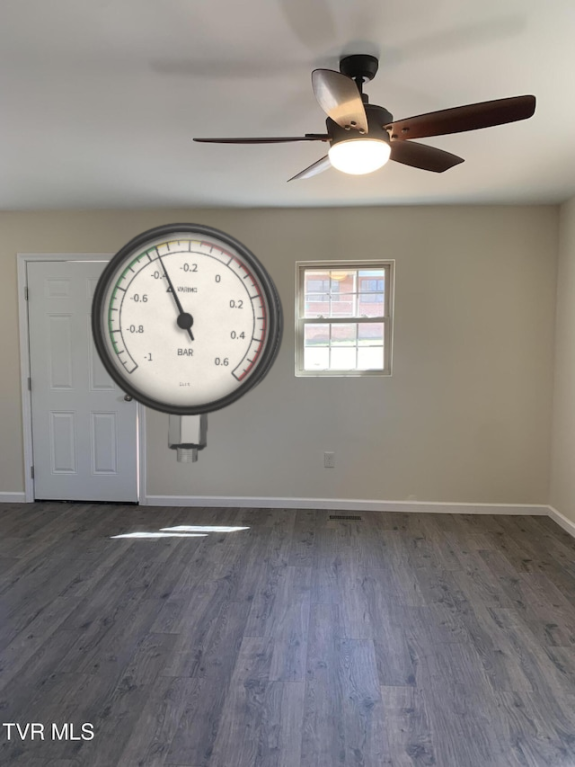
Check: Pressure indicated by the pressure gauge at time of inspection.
-0.35 bar
